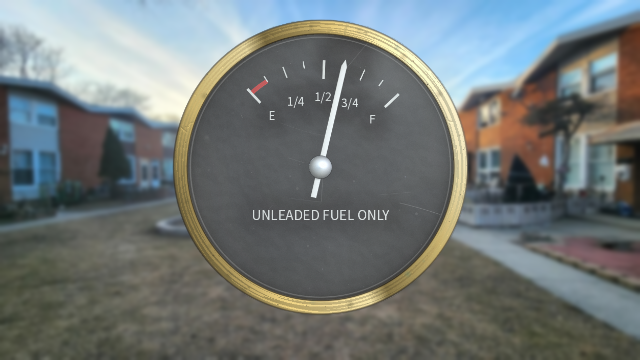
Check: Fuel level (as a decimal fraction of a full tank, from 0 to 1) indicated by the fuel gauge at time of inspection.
0.625
